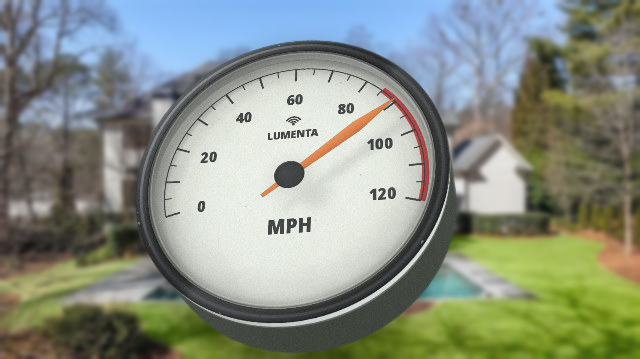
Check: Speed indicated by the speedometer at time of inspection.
90 mph
